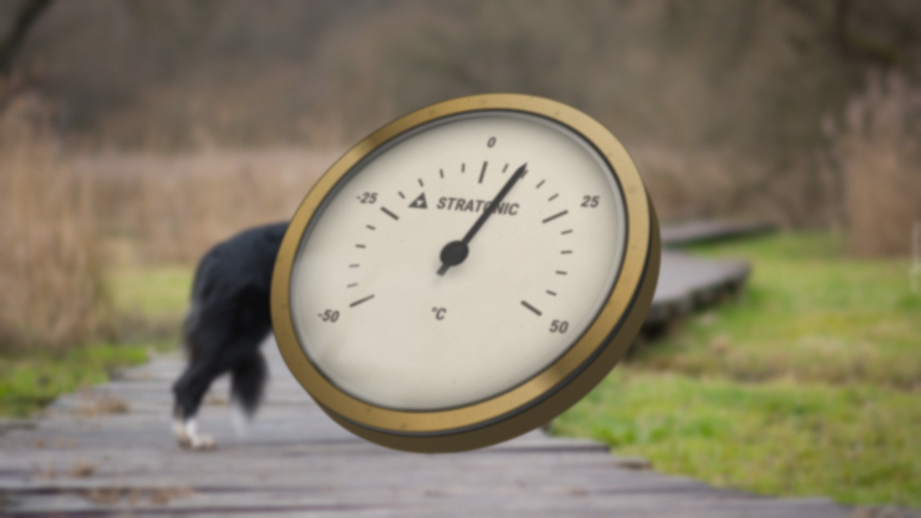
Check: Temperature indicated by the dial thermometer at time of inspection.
10 °C
